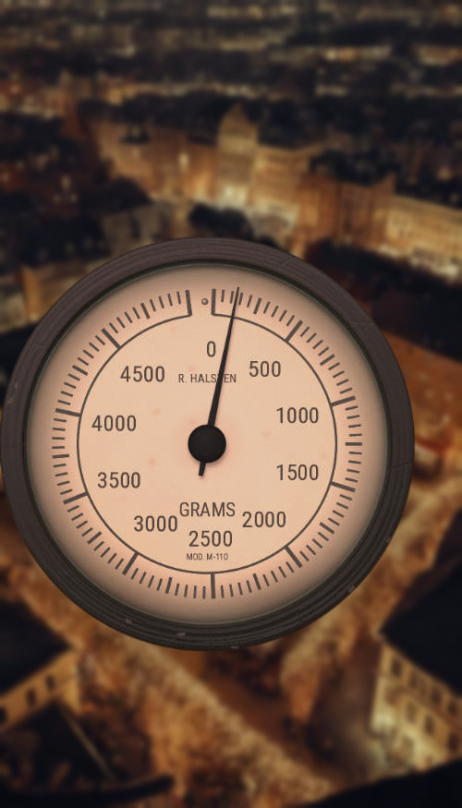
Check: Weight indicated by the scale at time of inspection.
125 g
